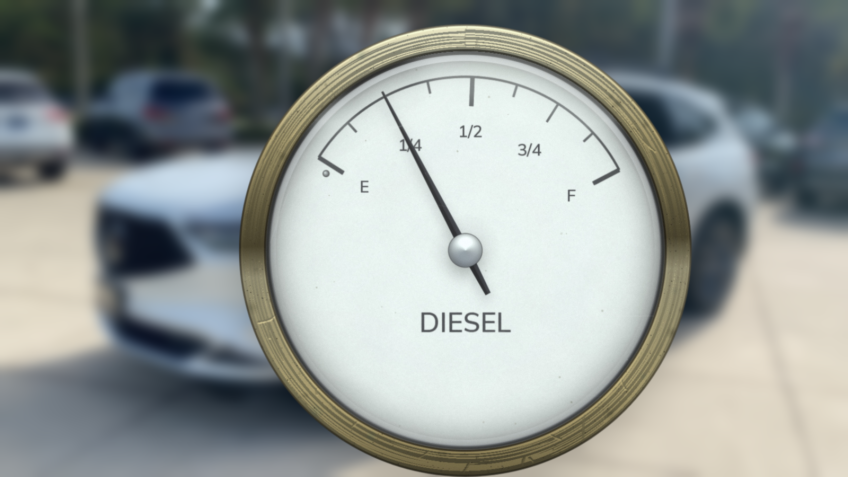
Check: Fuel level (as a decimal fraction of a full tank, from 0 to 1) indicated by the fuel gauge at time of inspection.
0.25
